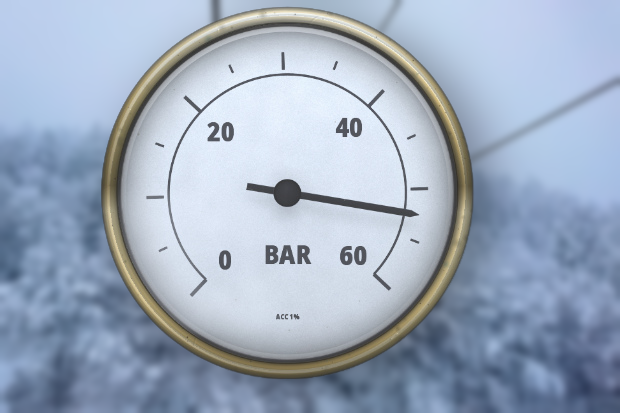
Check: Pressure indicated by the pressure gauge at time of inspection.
52.5 bar
